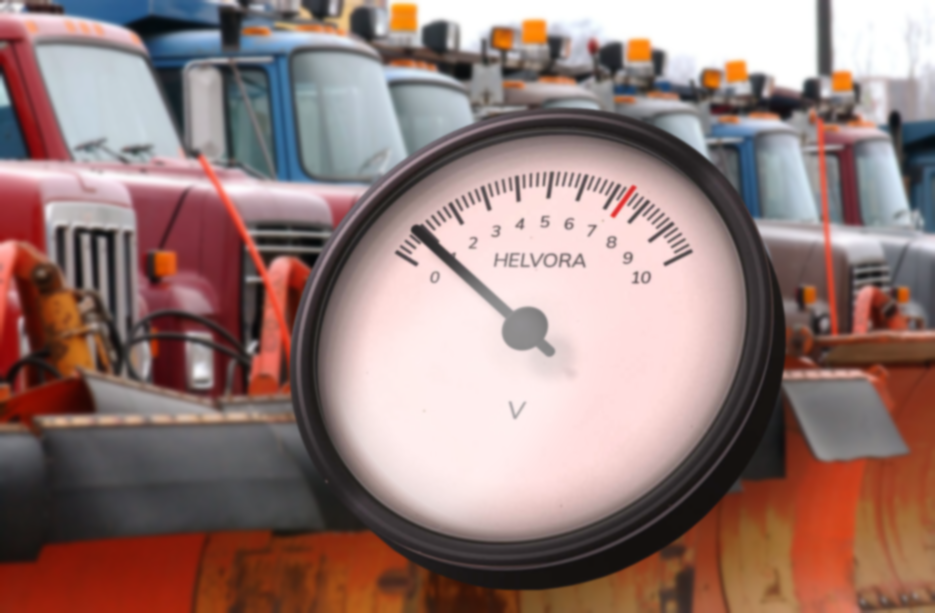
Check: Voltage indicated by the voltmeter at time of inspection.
0.8 V
